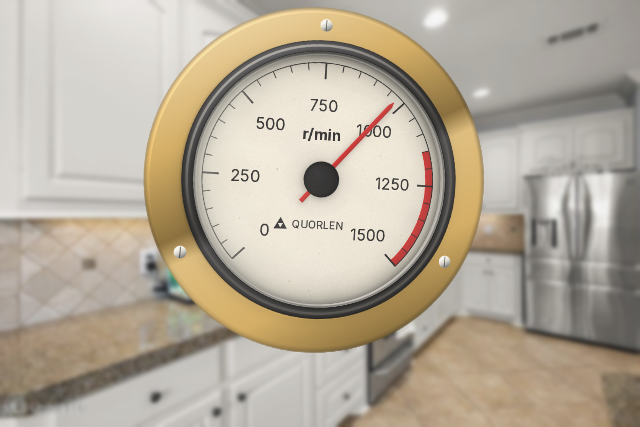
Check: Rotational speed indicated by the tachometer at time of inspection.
975 rpm
